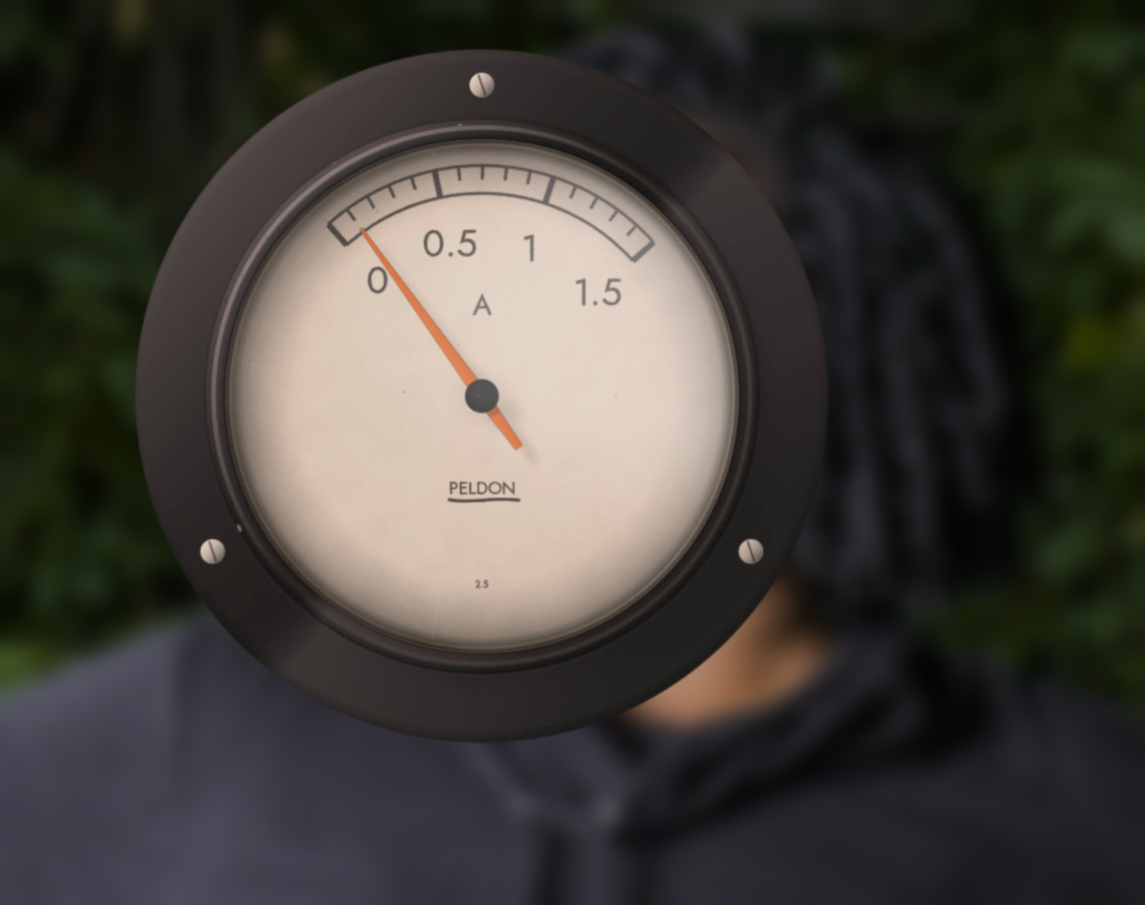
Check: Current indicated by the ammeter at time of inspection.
0.1 A
